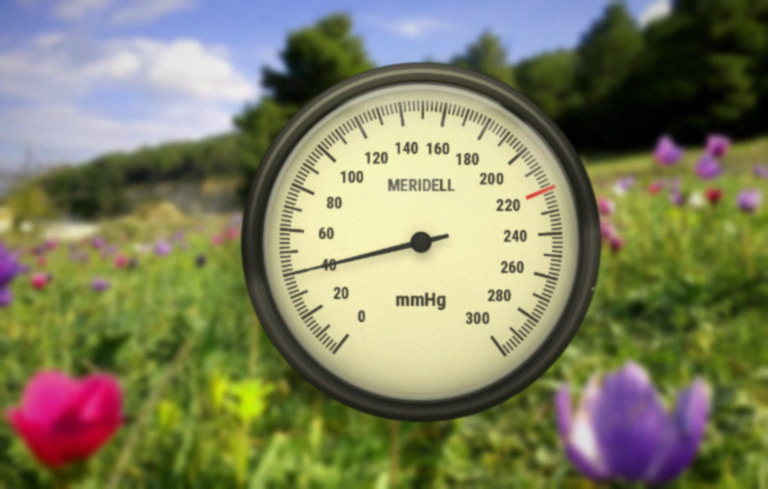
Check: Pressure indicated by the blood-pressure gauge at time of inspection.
40 mmHg
